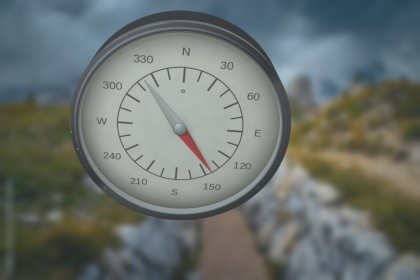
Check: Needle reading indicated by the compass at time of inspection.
142.5 °
